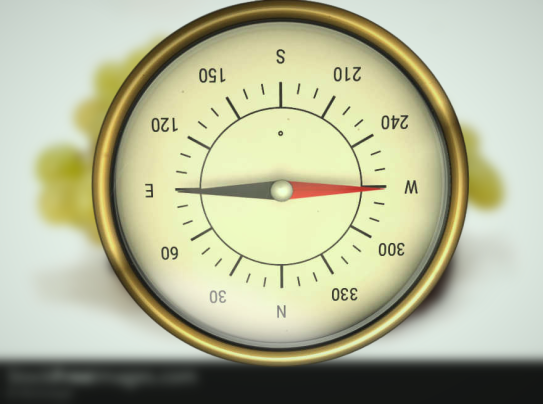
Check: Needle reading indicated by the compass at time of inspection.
270 °
